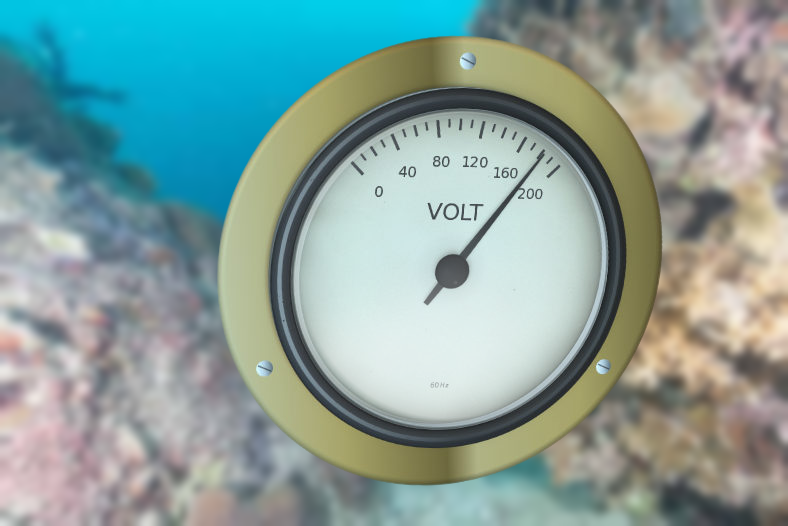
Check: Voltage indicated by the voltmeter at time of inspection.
180 V
